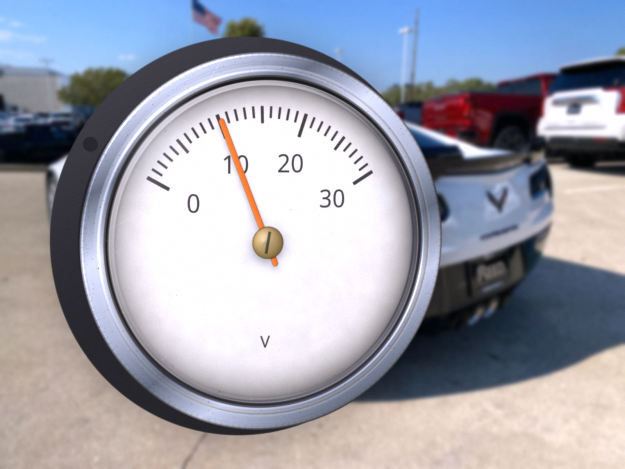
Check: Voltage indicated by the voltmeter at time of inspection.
10 V
